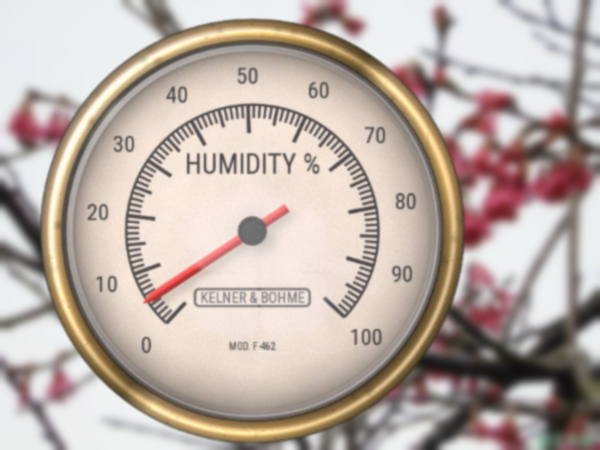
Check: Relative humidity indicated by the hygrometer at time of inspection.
5 %
